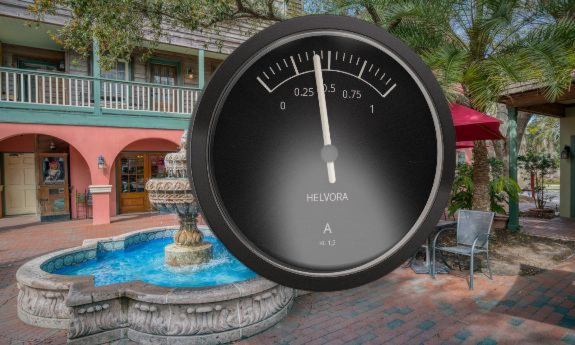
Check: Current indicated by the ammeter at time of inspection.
0.4 A
